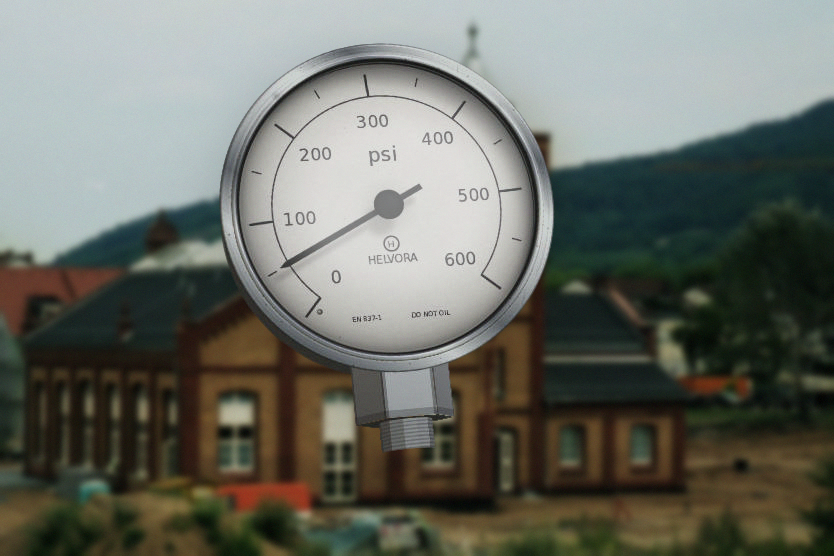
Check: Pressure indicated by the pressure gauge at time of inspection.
50 psi
